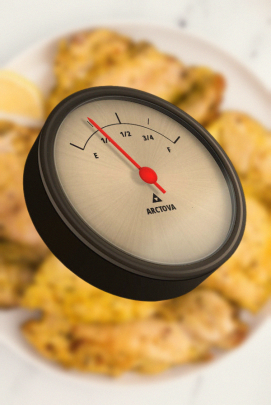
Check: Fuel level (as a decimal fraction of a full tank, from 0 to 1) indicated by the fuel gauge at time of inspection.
0.25
